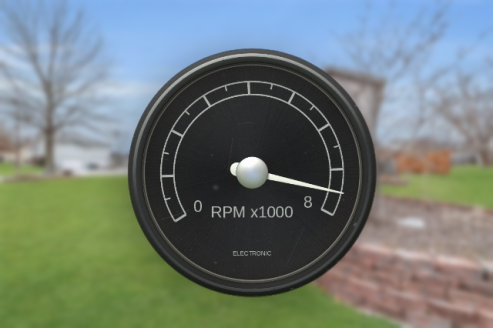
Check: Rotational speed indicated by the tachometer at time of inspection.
7500 rpm
